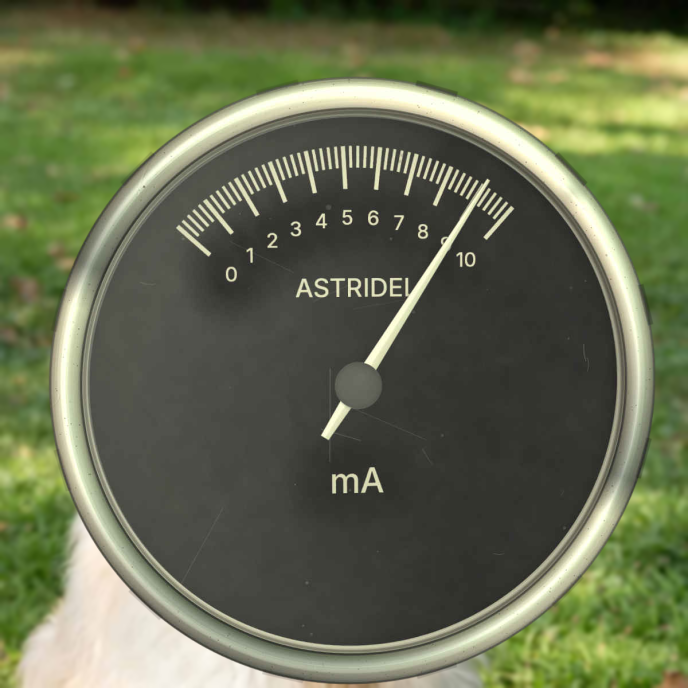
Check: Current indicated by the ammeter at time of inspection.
9 mA
